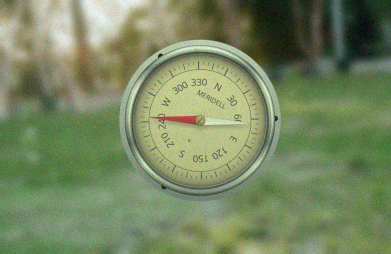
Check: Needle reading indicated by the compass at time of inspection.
245 °
